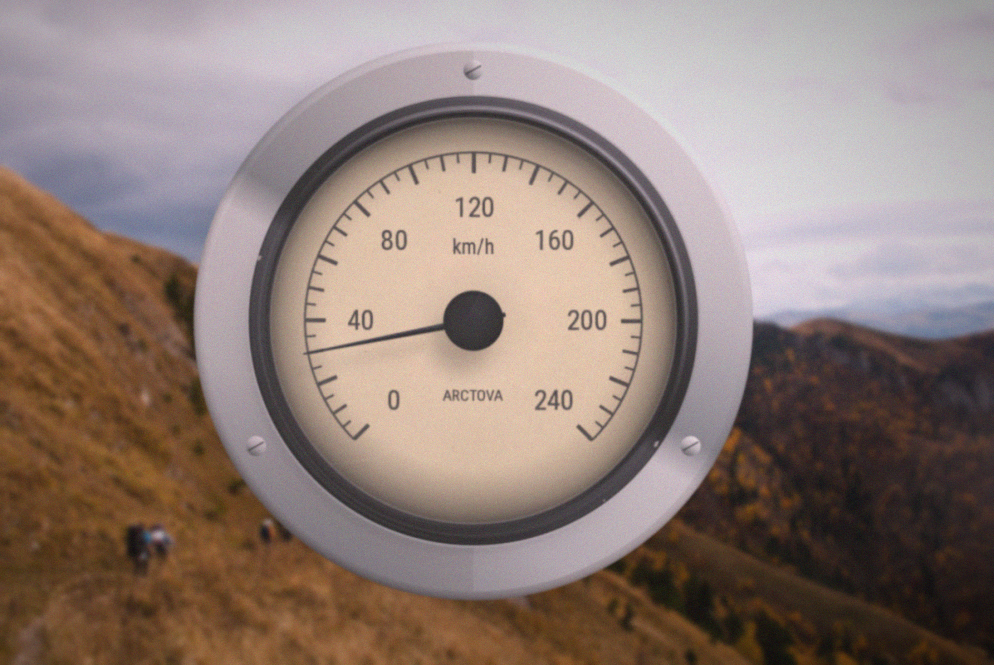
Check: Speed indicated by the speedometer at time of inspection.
30 km/h
